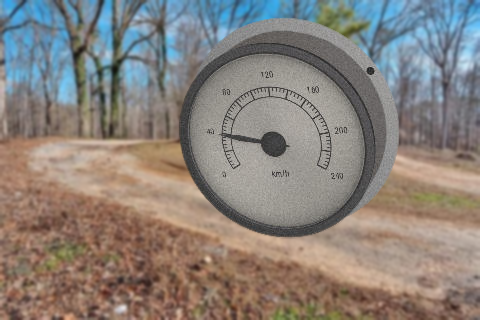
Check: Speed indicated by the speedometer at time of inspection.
40 km/h
